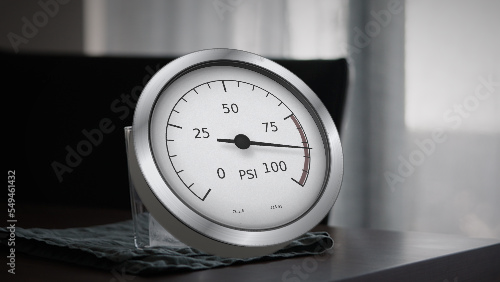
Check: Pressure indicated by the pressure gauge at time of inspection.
87.5 psi
